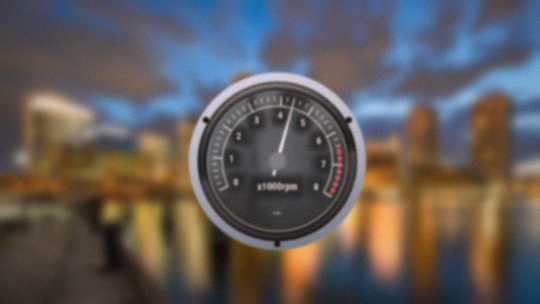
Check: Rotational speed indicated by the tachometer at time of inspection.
4400 rpm
